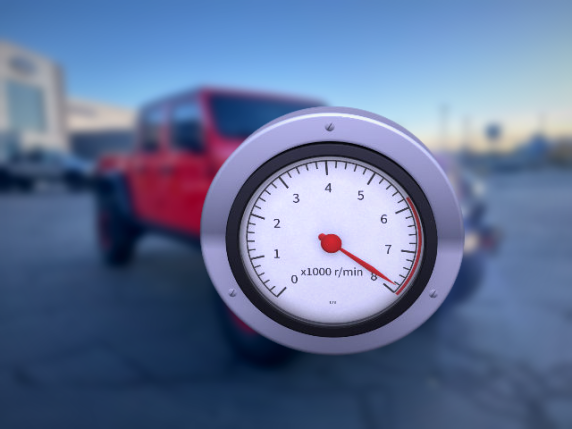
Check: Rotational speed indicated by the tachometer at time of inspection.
7800 rpm
